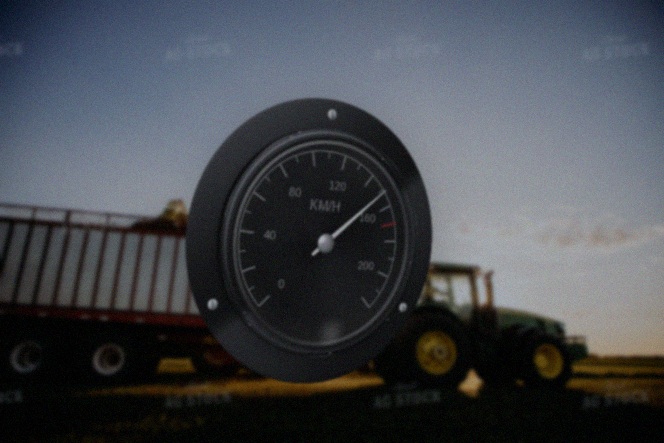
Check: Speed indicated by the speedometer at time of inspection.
150 km/h
